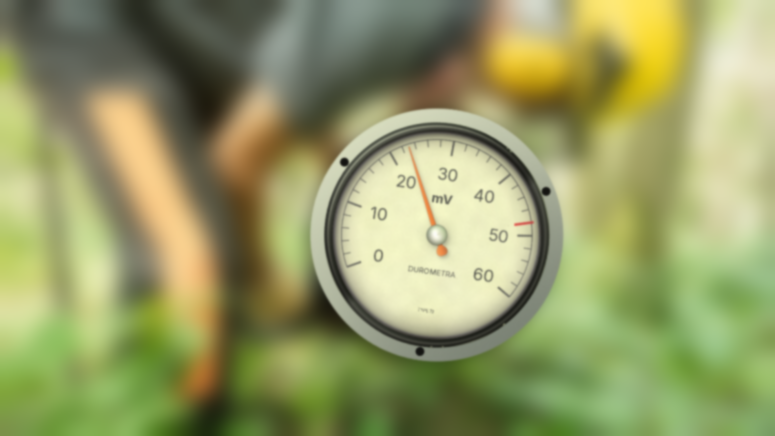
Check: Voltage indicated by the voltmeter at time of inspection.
23 mV
